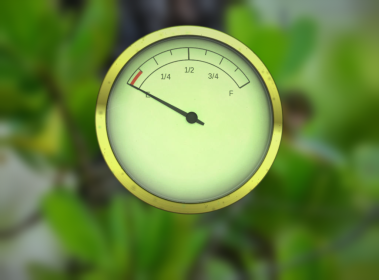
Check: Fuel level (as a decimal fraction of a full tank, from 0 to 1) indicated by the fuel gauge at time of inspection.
0
